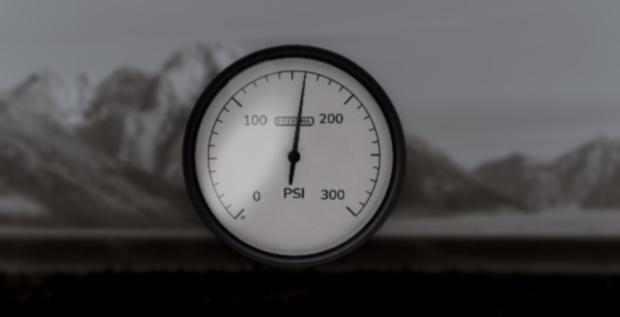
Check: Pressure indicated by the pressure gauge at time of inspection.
160 psi
